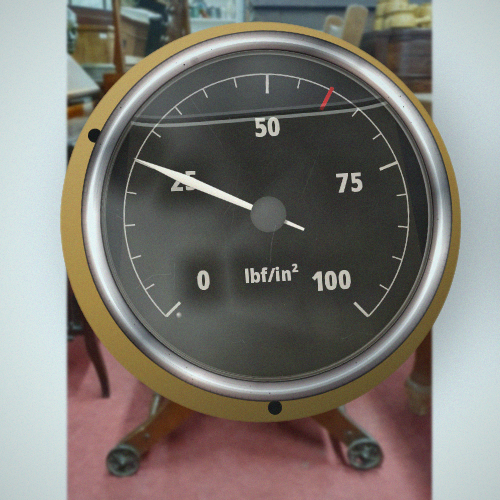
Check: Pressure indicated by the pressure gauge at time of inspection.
25 psi
